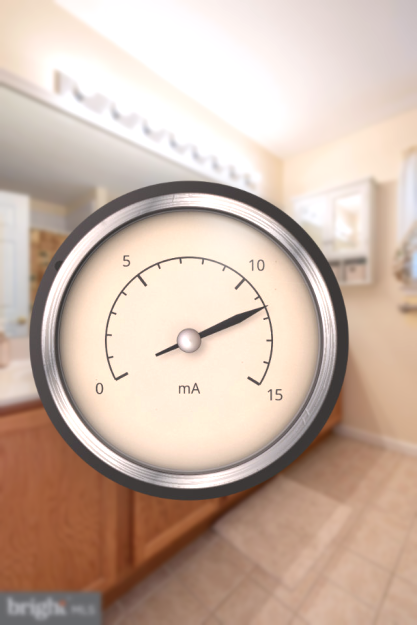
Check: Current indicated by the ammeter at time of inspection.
11.5 mA
